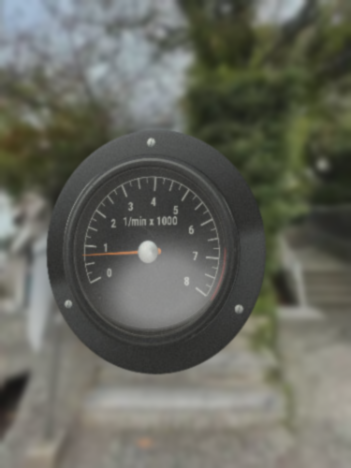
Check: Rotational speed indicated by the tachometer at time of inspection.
750 rpm
